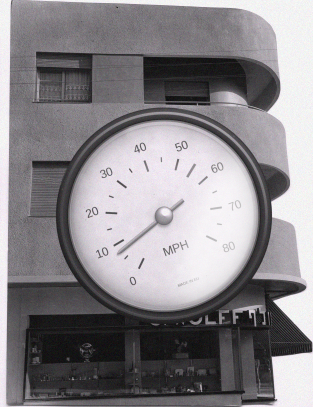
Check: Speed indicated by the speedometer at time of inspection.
7.5 mph
